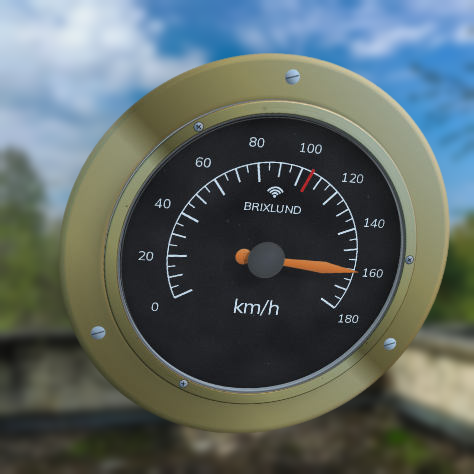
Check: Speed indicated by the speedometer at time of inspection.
160 km/h
